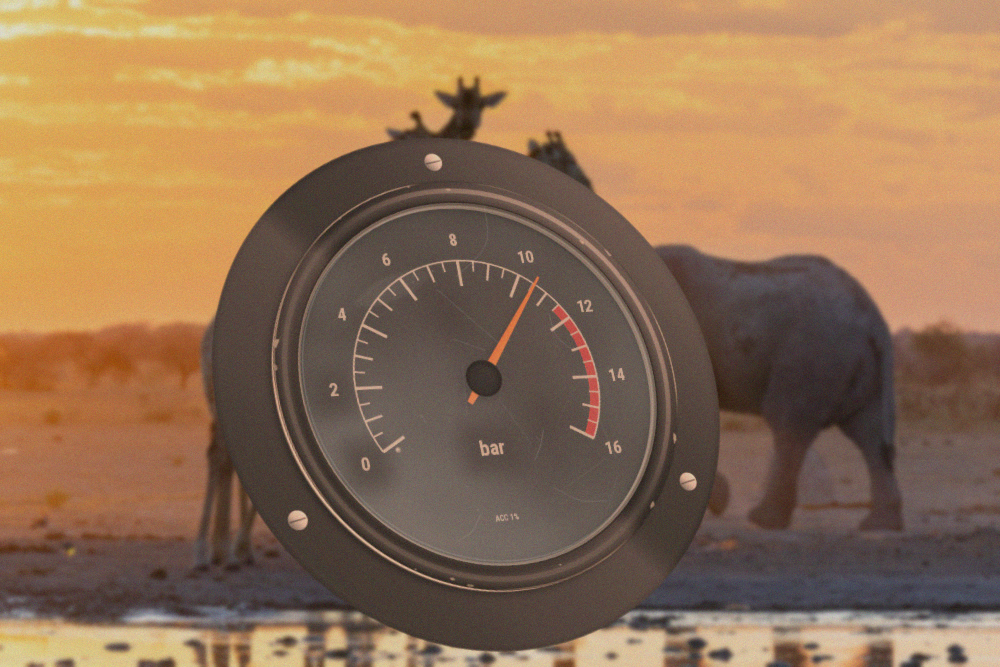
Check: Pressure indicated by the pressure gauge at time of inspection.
10.5 bar
